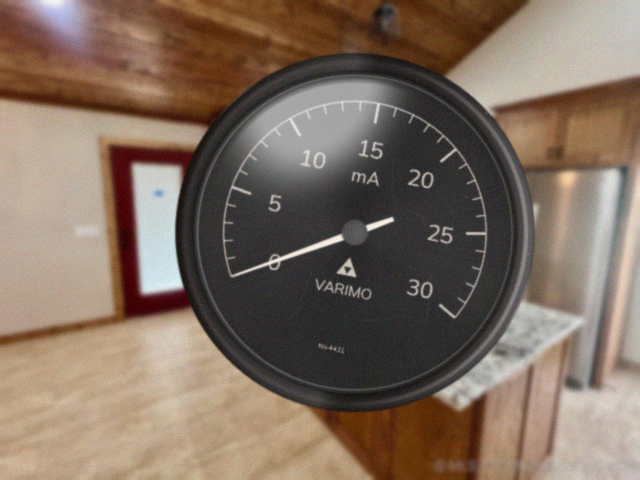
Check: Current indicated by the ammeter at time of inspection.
0 mA
